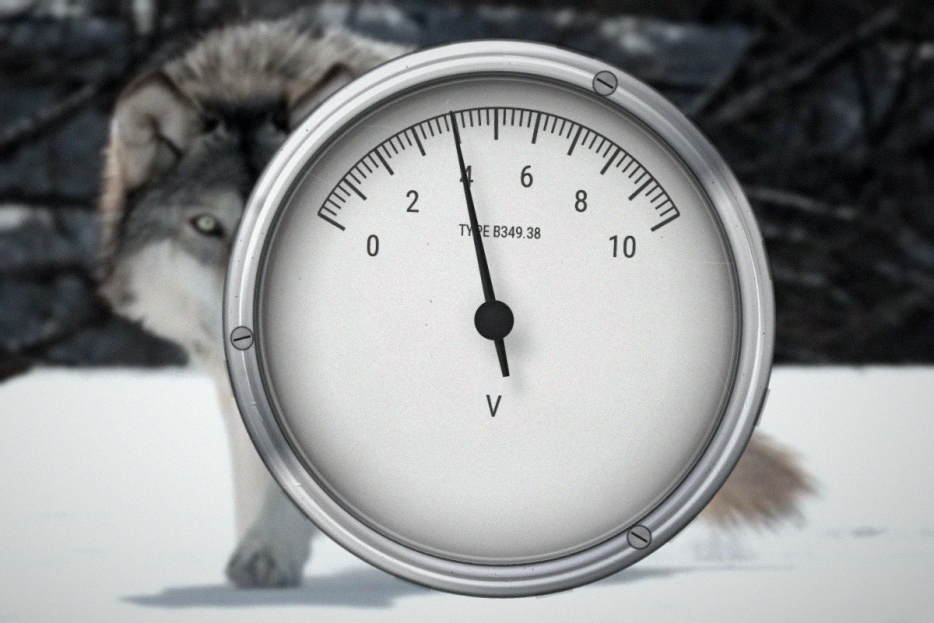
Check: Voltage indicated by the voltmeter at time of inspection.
4 V
